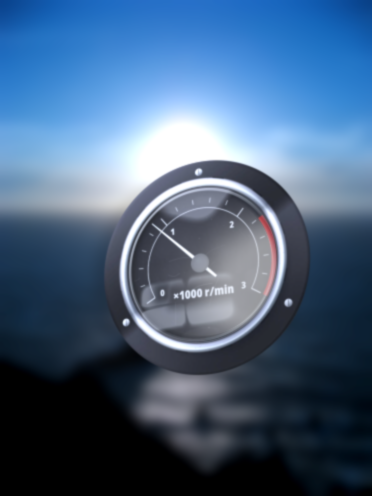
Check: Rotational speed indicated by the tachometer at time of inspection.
900 rpm
